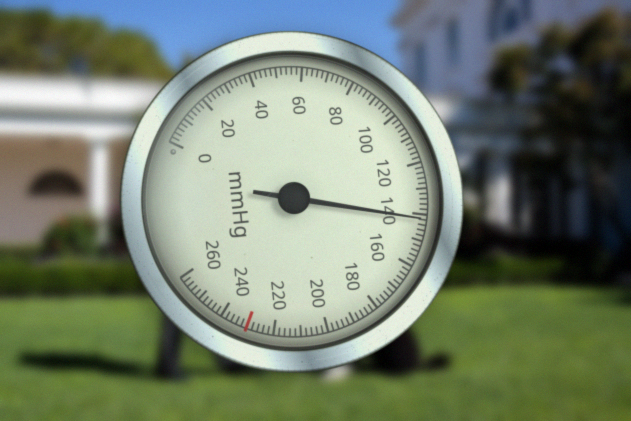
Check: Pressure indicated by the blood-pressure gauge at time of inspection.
142 mmHg
